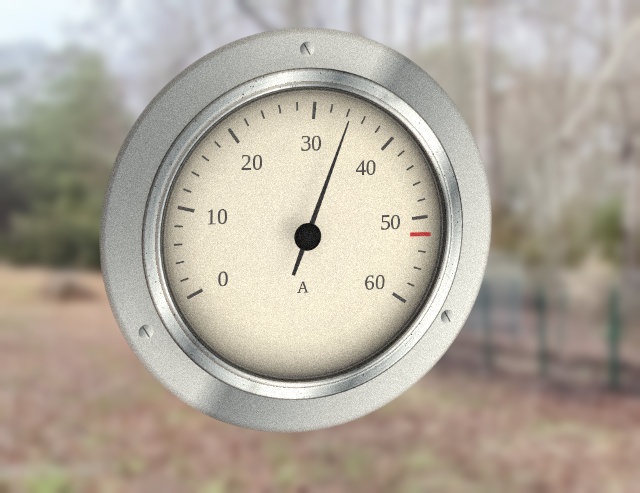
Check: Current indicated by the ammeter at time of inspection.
34 A
